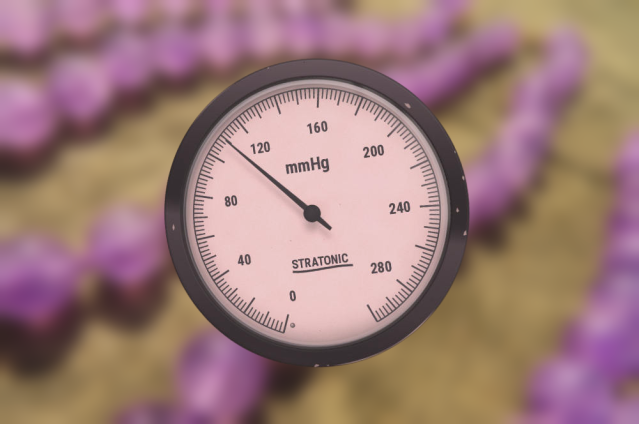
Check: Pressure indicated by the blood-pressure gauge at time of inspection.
110 mmHg
